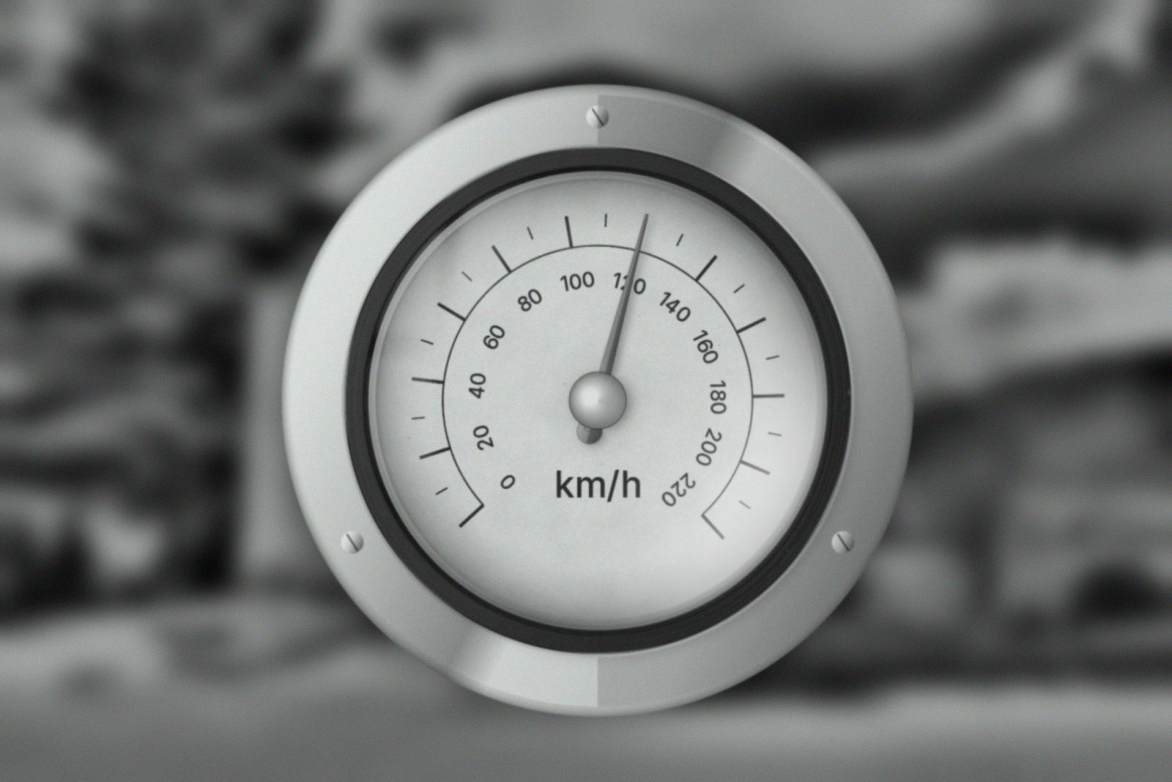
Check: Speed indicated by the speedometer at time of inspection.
120 km/h
